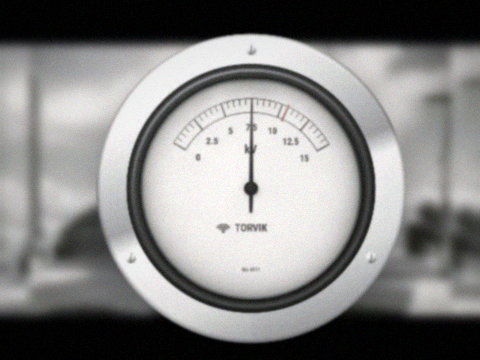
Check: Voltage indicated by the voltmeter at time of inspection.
7.5 kV
